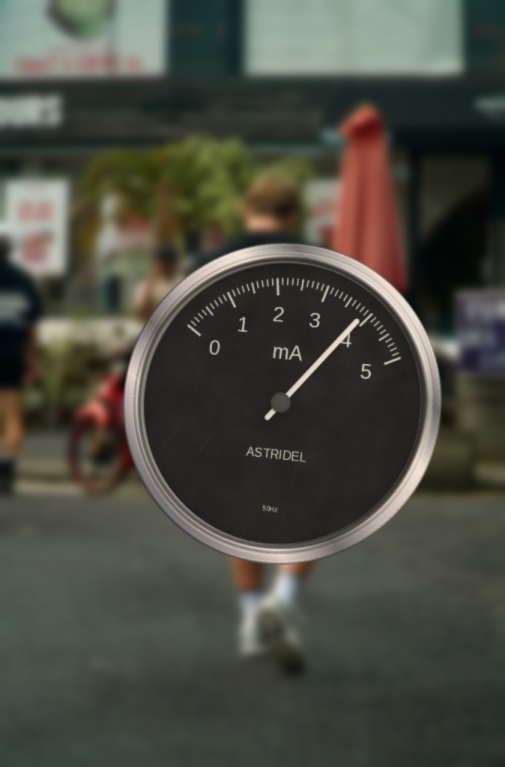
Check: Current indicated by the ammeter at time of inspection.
3.9 mA
